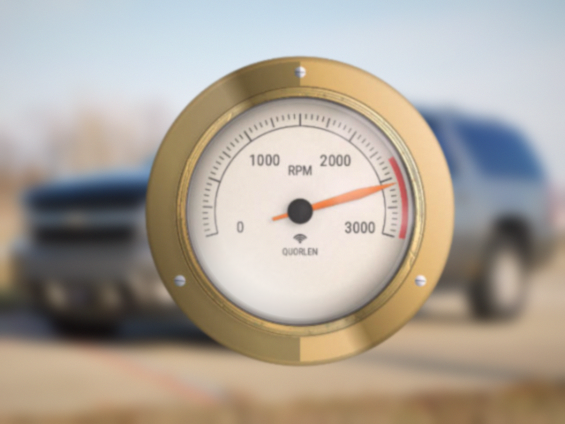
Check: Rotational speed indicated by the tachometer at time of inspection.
2550 rpm
